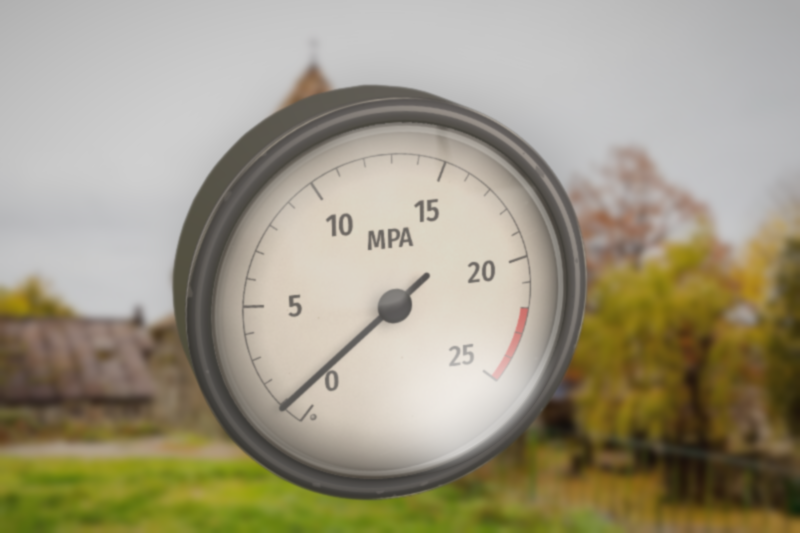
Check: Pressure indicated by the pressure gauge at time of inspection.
1 MPa
